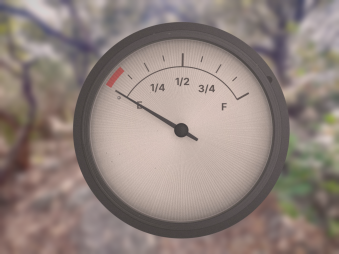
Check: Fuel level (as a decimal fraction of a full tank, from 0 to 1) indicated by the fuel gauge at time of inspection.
0
